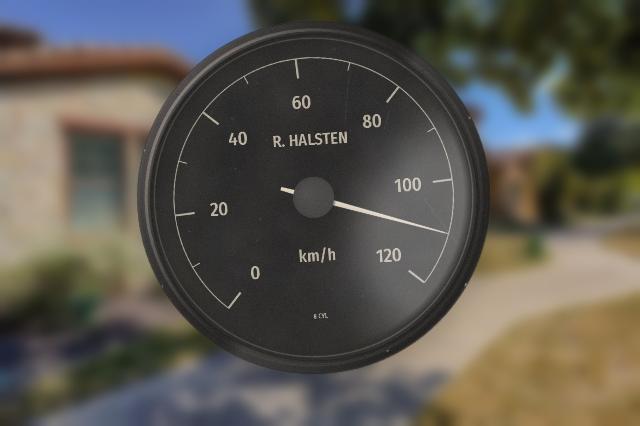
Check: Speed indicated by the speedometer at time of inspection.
110 km/h
